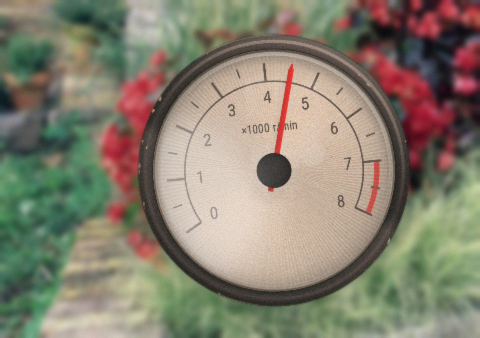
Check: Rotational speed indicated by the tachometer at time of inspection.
4500 rpm
